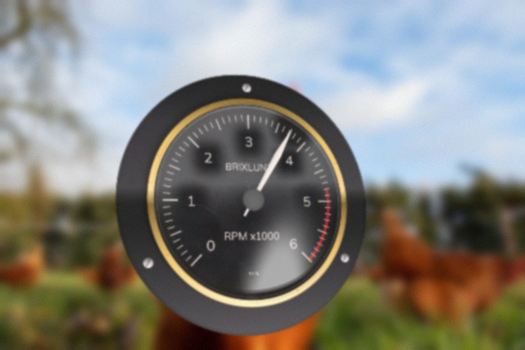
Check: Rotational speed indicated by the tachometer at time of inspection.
3700 rpm
